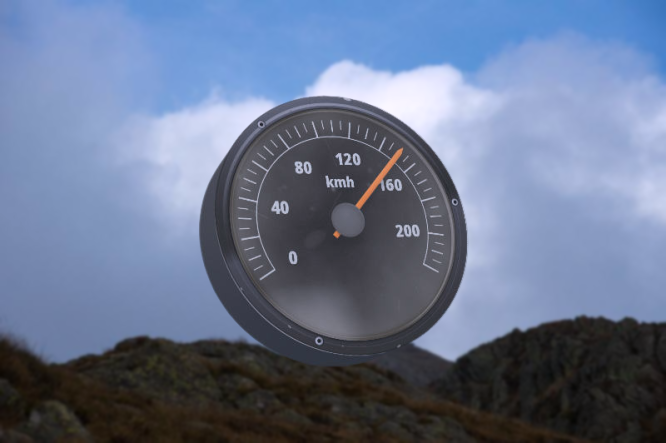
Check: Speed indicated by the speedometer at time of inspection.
150 km/h
